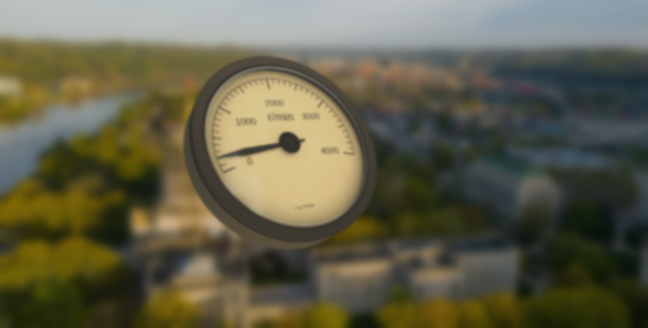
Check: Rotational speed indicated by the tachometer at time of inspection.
200 rpm
